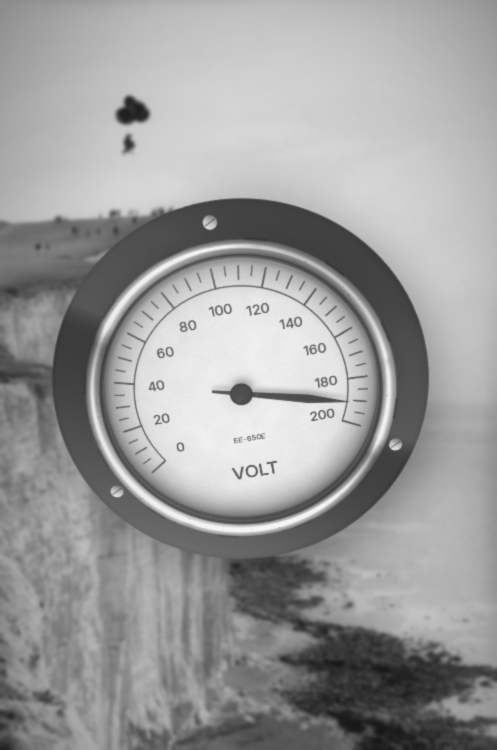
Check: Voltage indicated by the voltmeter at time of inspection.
190 V
